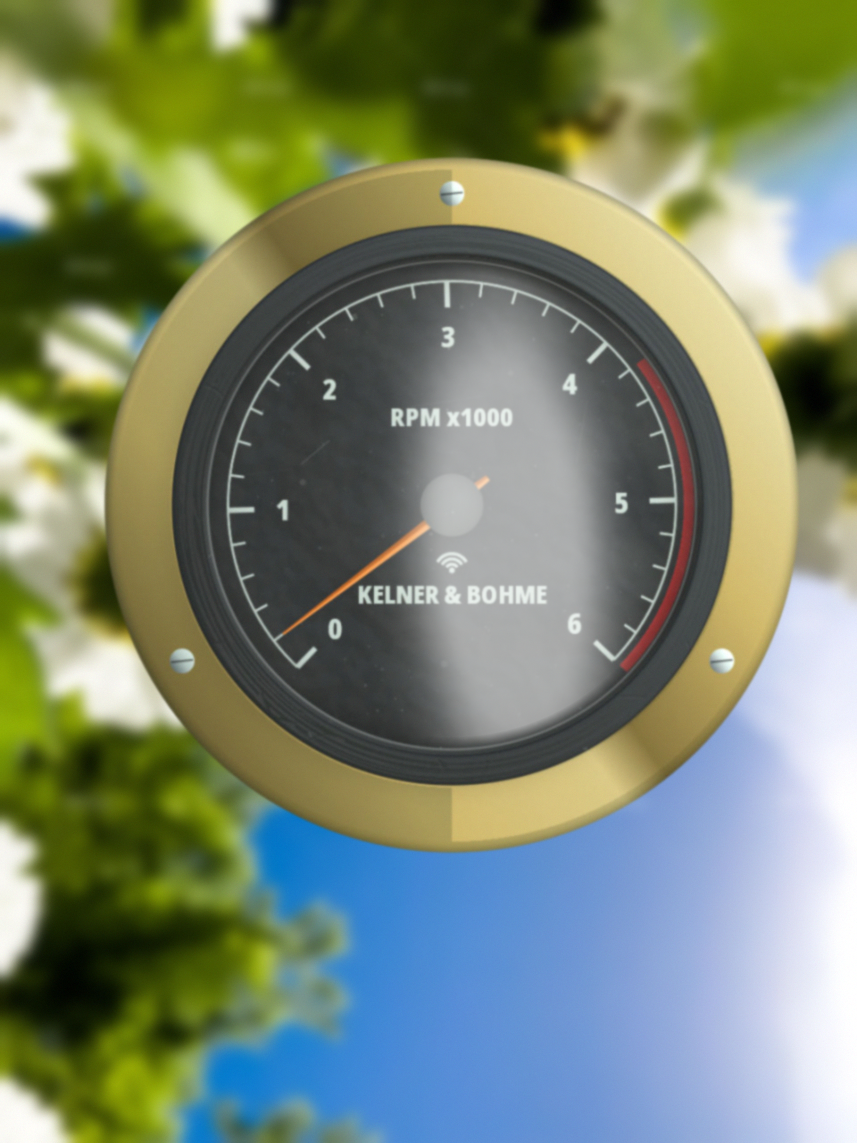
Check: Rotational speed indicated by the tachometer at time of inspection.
200 rpm
